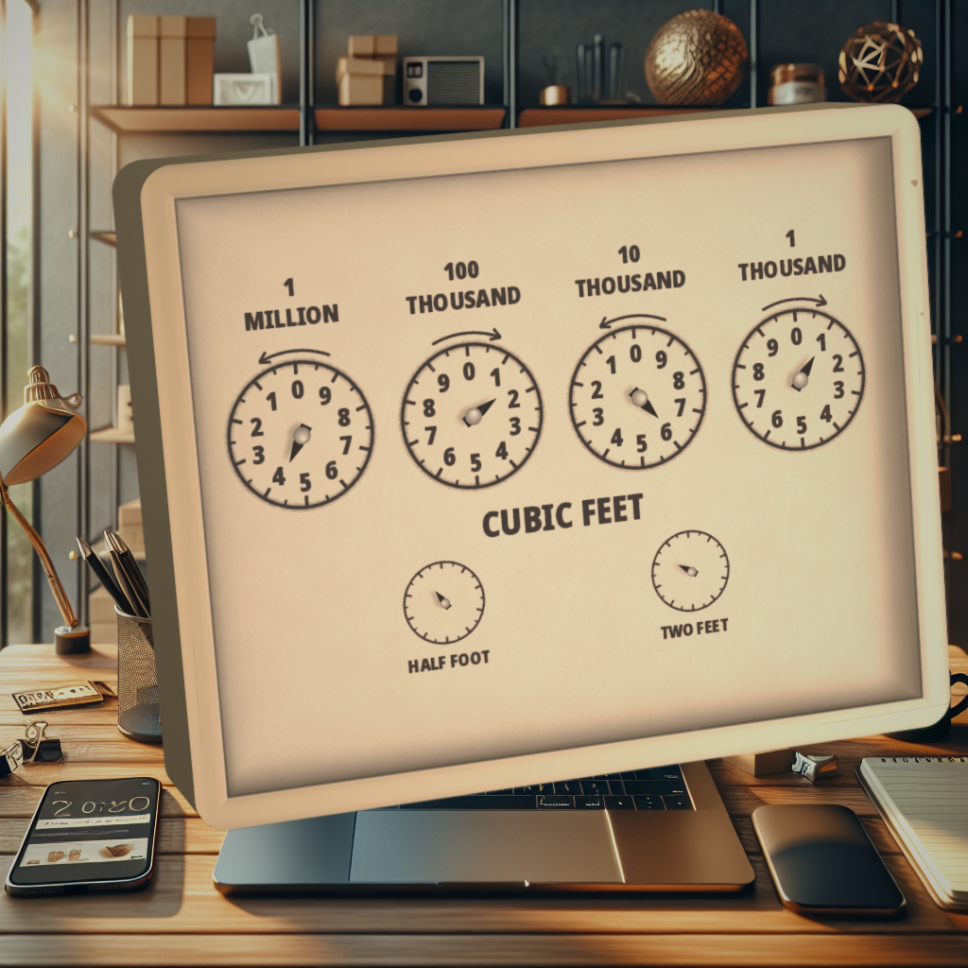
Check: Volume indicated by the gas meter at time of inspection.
416100 ft³
